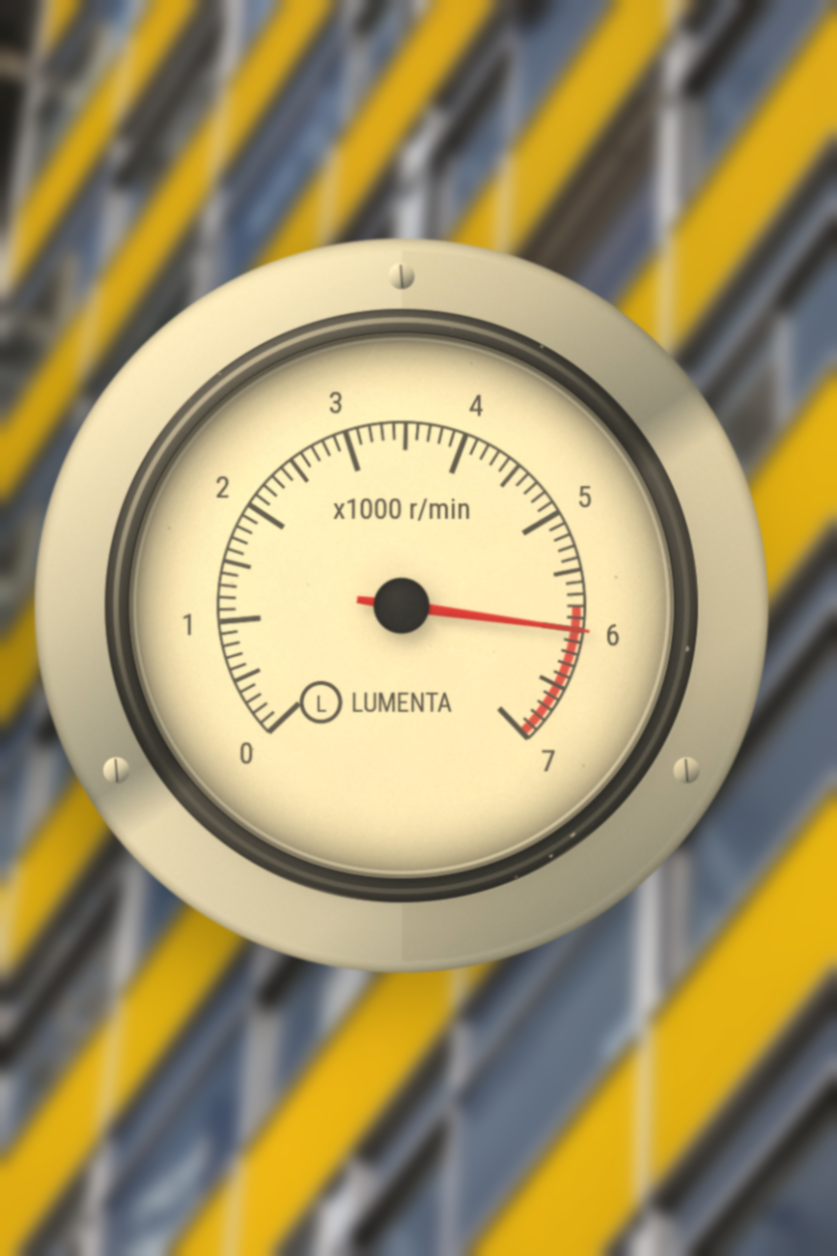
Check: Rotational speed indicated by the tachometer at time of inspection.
6000 rpm
